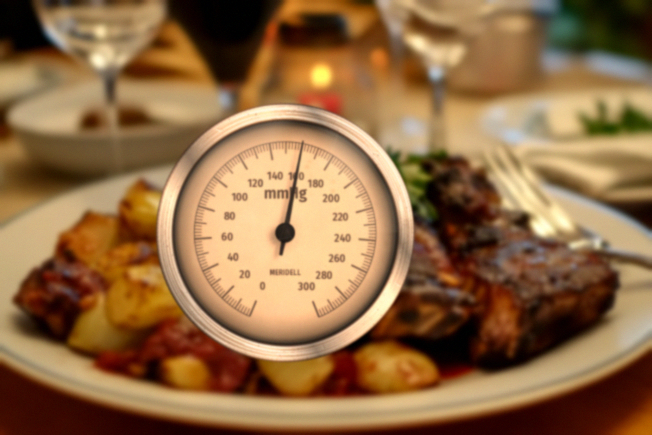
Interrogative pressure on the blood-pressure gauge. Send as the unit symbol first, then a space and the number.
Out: mmHg 160
